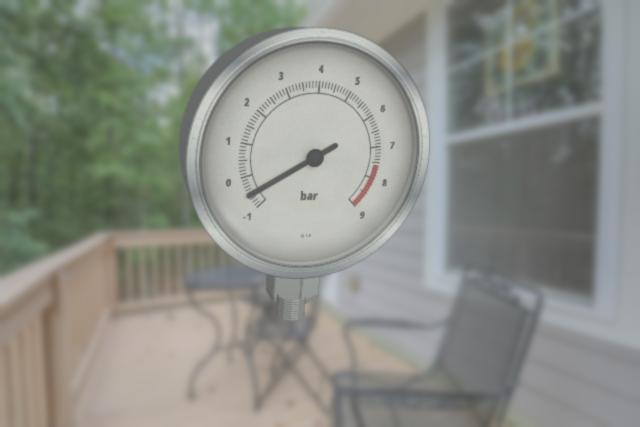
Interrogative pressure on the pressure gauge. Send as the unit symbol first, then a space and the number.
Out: bar -0.5
